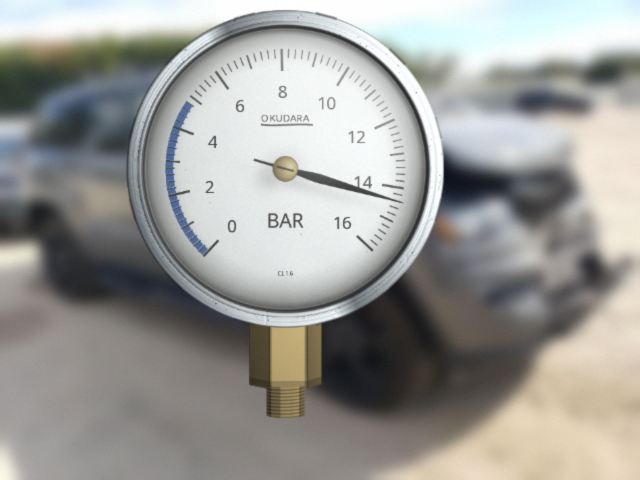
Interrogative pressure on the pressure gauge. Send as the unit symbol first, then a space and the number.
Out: bar 14.4
